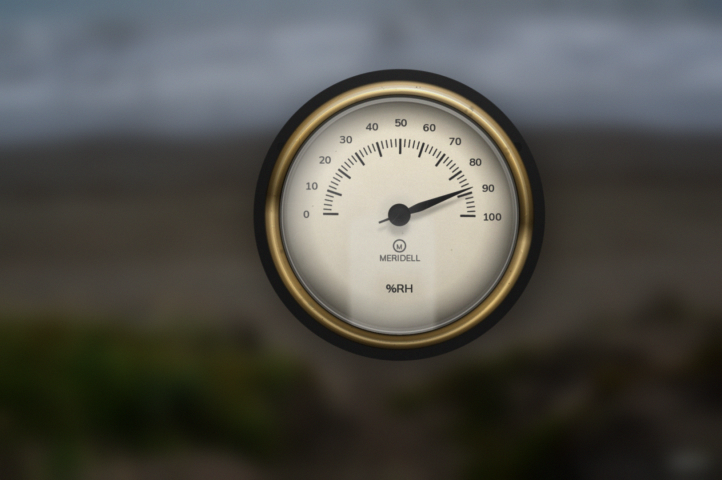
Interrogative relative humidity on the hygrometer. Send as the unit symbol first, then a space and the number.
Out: % 88
